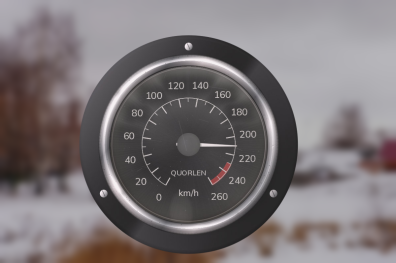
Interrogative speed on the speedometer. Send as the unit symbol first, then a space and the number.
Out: km/h 210
